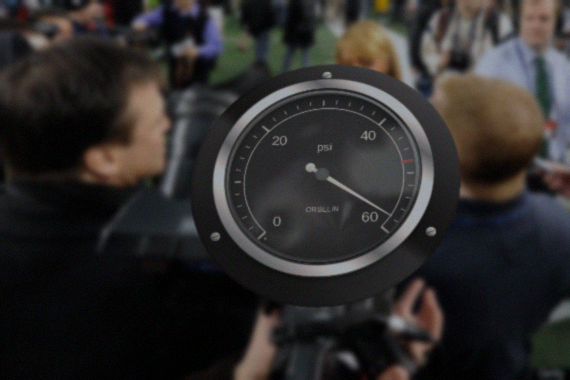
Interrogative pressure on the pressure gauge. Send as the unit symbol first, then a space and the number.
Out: psi 58
